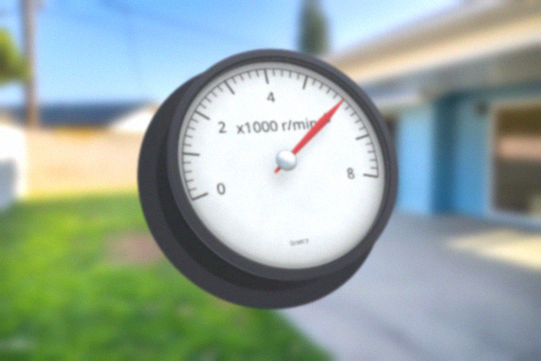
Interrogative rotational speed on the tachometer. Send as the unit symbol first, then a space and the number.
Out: rpm 6000
